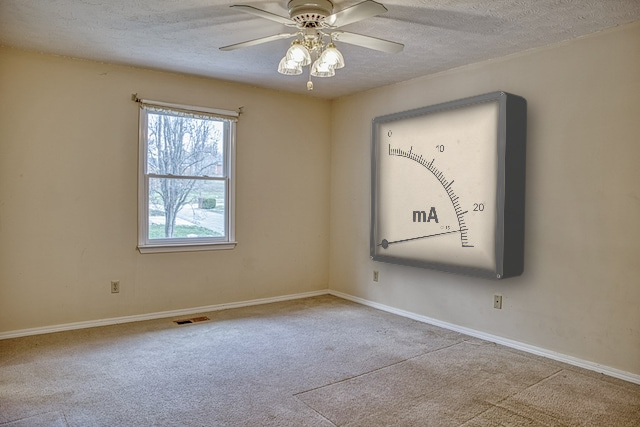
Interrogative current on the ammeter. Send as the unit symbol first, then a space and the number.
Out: mA 22.5
